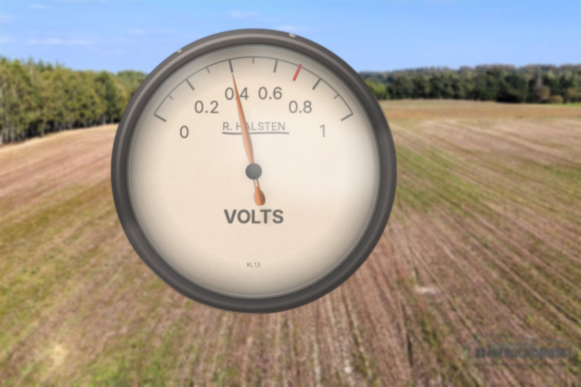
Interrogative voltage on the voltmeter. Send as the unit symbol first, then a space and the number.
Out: V 0.4
